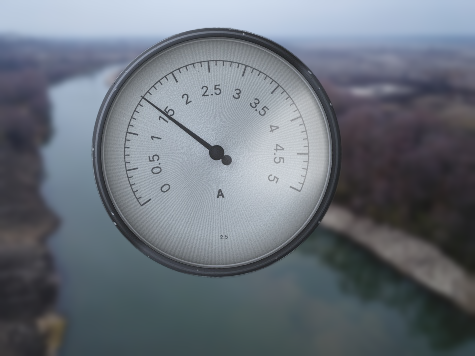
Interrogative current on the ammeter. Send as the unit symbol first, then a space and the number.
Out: A 1.5
